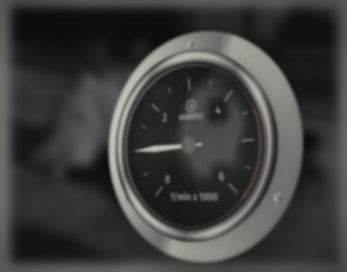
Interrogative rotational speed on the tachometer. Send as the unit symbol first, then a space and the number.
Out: rpm 1000
